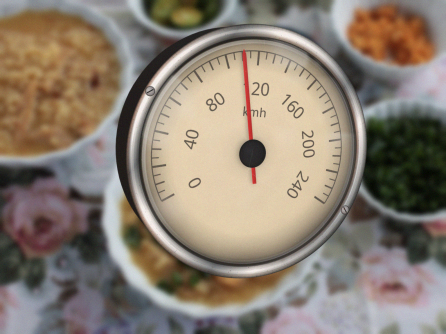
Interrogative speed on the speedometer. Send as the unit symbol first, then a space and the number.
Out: km/h 110
